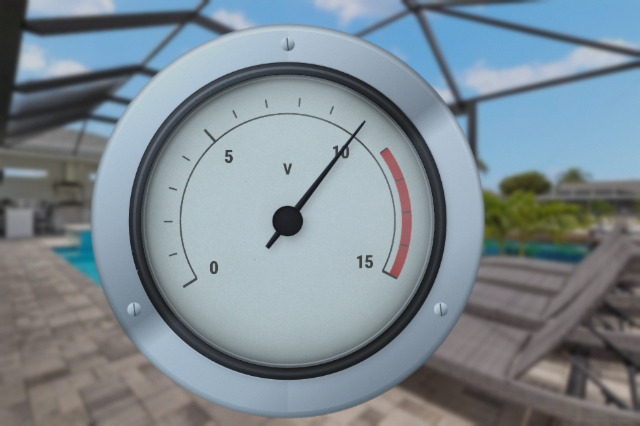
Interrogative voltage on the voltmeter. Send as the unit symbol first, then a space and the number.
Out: V 10
